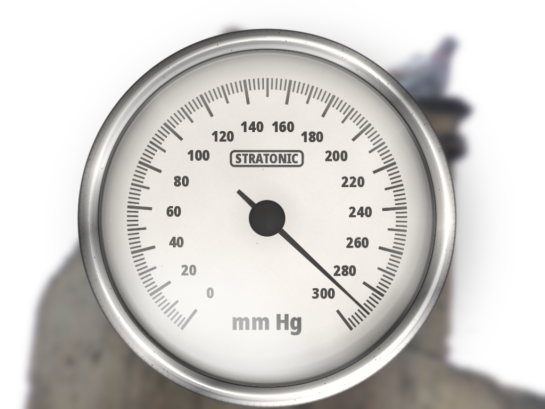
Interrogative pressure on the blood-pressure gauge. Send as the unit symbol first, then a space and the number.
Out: mmHg 290
